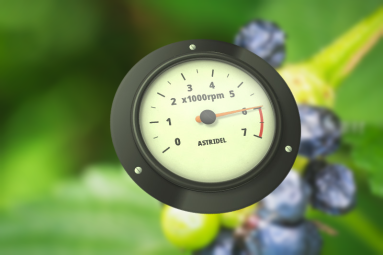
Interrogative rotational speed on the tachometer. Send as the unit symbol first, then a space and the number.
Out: rpm 6000
